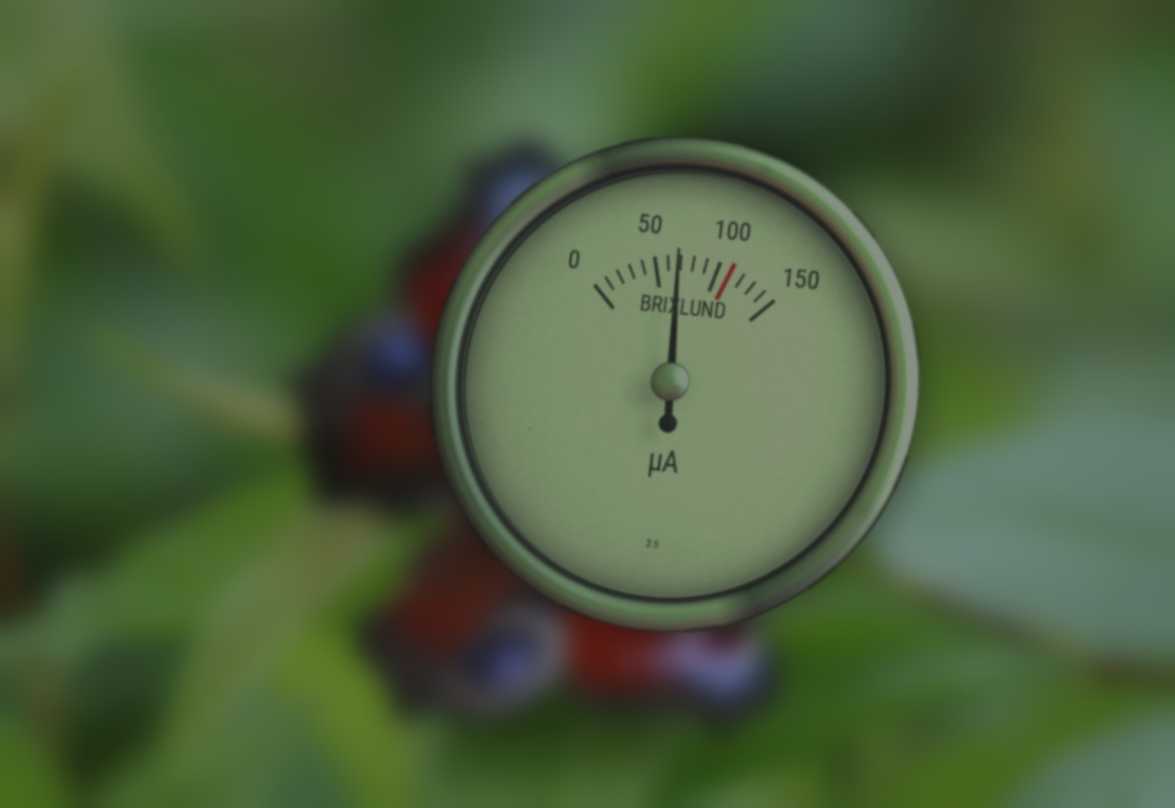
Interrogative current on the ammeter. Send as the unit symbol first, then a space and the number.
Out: µA 70
